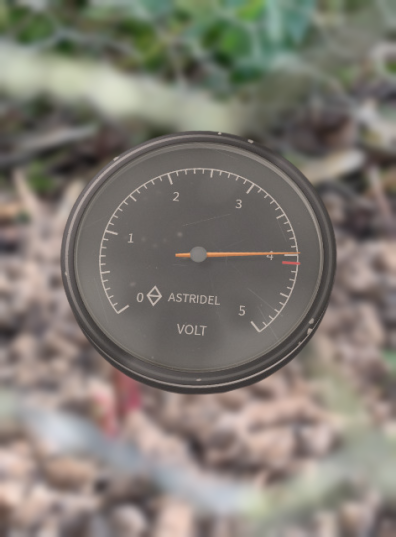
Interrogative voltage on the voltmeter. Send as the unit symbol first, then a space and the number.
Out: V 4
